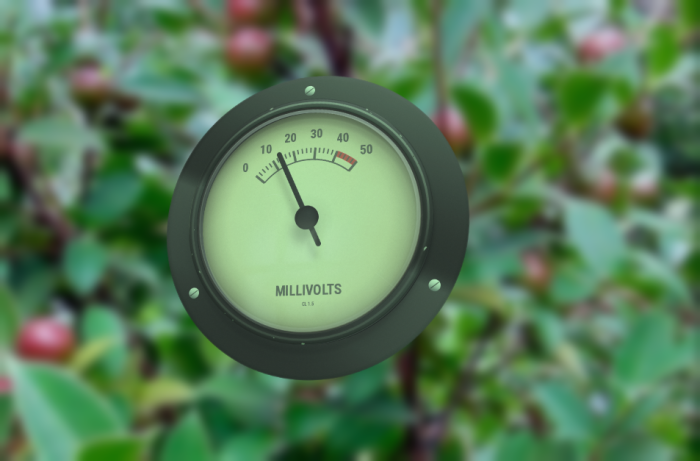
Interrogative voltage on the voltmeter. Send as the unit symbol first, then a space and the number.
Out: mV 14
